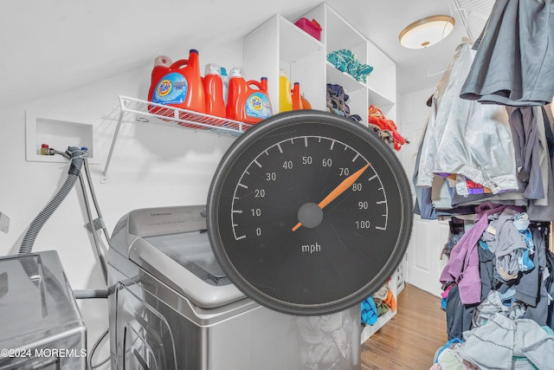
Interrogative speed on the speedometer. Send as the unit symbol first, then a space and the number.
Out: mph 75
